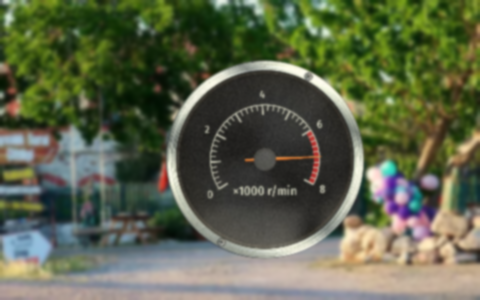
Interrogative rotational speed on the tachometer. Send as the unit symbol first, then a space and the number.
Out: rpm 7000
